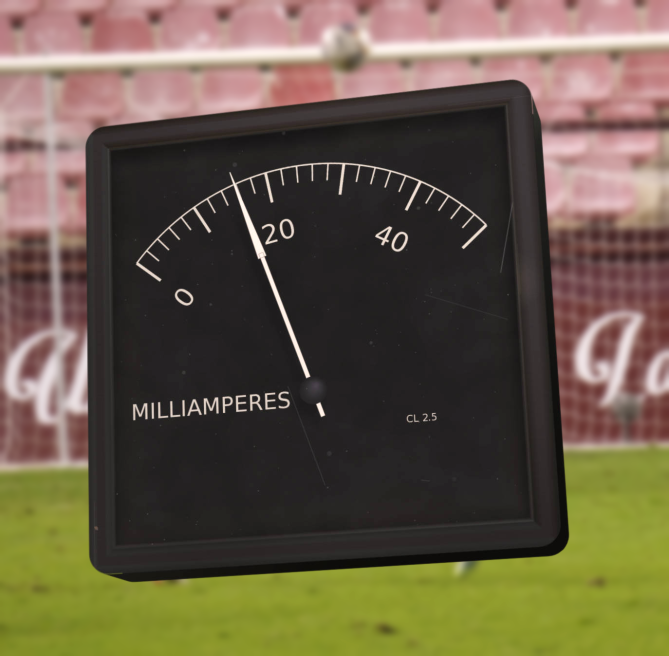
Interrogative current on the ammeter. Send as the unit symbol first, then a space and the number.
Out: mA 16
